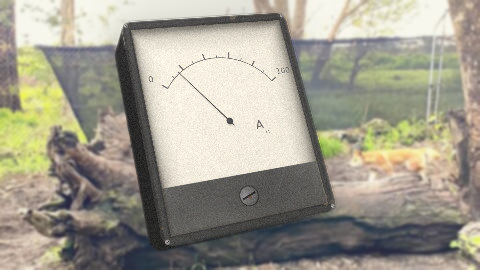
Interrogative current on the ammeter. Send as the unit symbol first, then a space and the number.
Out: A 15
